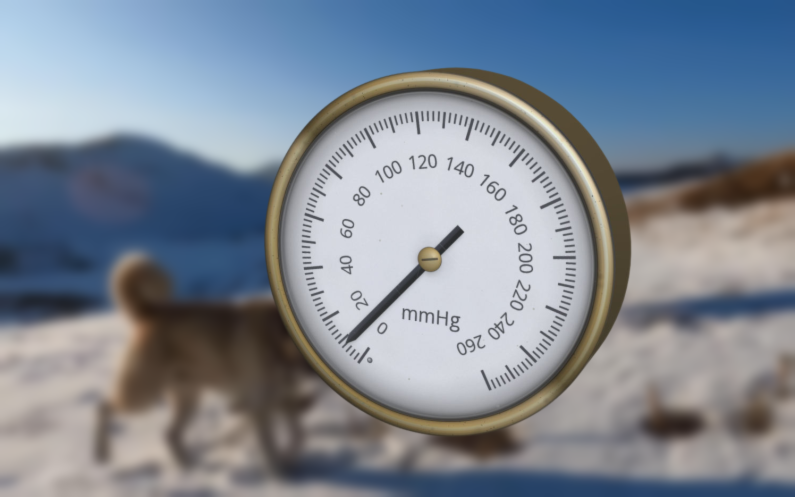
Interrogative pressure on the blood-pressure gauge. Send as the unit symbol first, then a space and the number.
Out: mmHg 8
